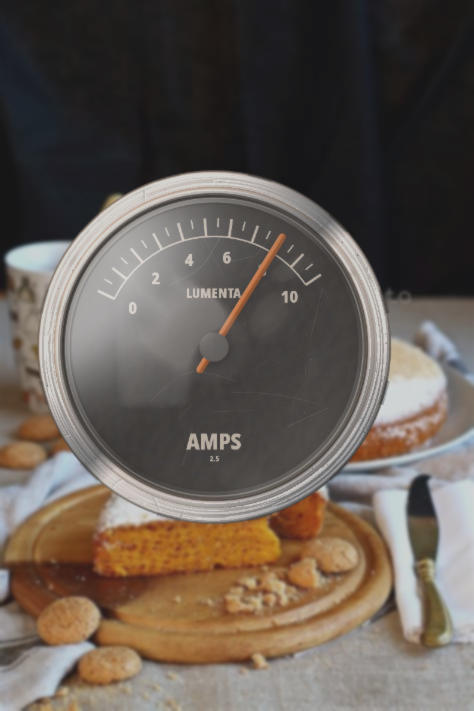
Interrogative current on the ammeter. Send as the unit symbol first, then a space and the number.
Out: A 8
